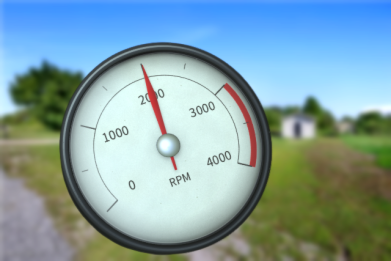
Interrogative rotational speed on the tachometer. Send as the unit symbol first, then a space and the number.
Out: rpm 2000
